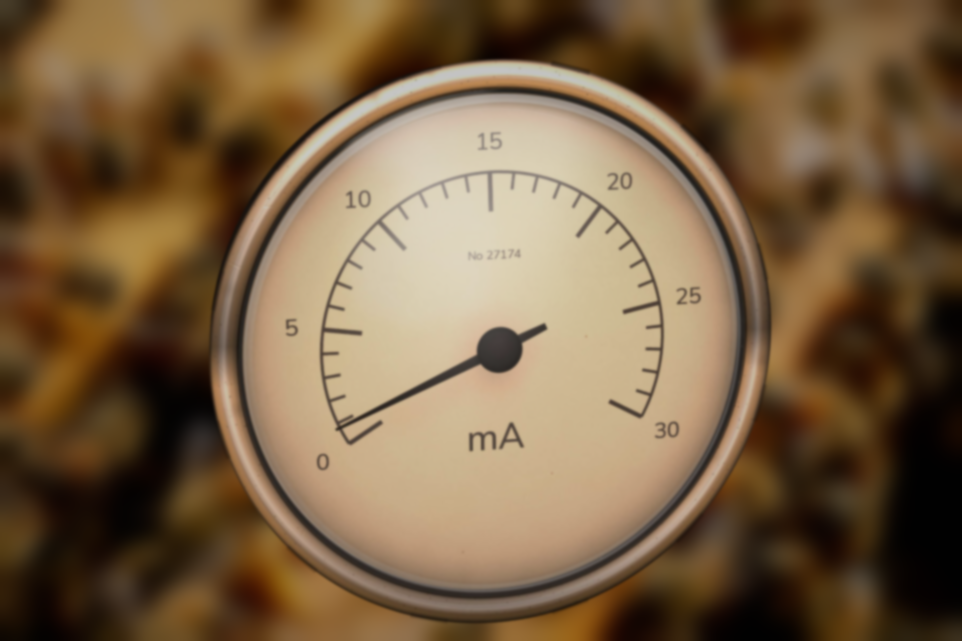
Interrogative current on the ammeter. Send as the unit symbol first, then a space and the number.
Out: mA 1
